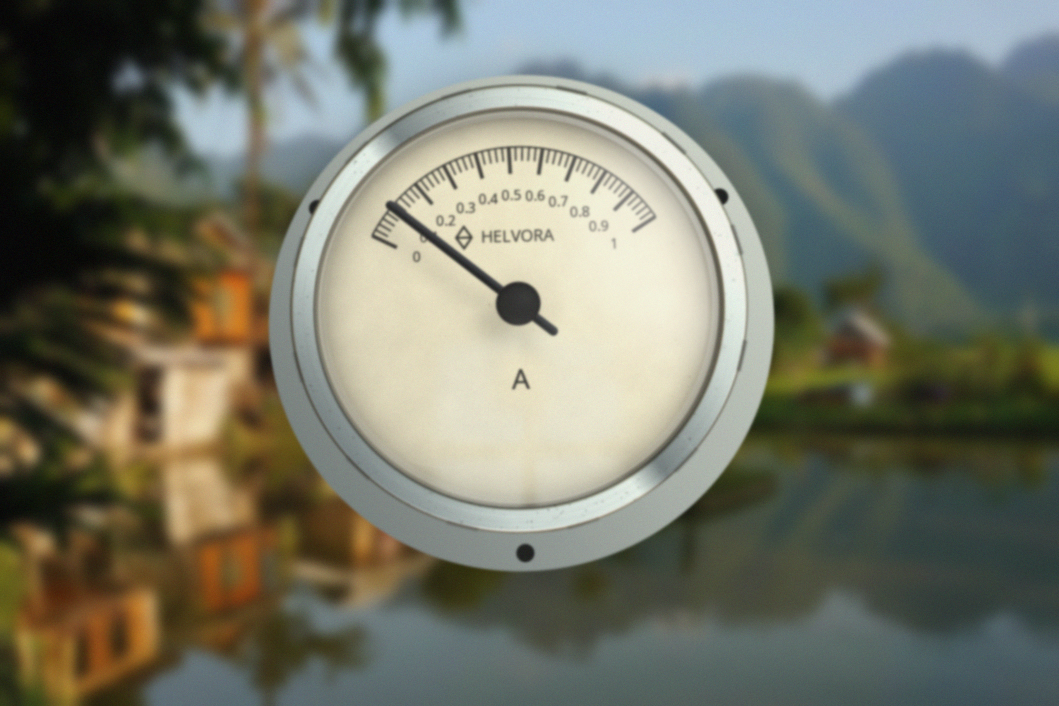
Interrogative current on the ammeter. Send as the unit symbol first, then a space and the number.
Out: A 0.1
